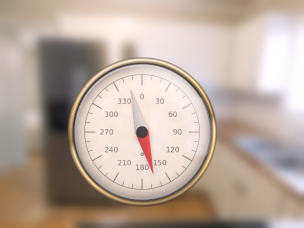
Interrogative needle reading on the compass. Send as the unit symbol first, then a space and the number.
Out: ° 165
